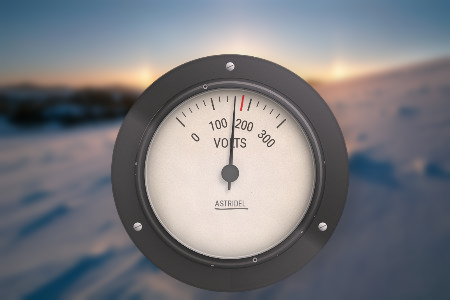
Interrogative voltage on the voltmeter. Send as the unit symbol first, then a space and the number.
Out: V 160
